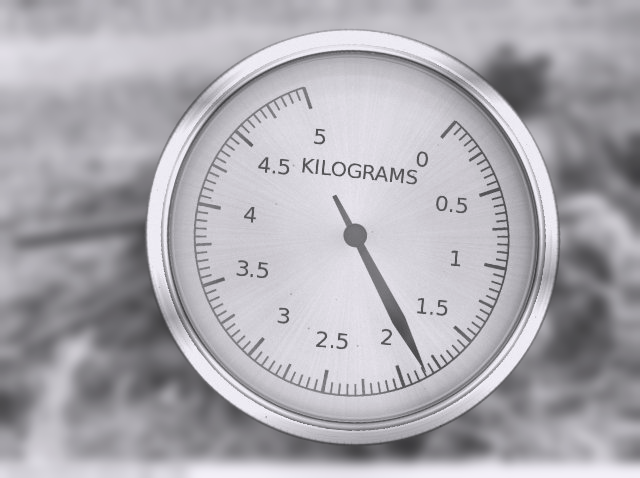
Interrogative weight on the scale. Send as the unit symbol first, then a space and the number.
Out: kg 1.85
